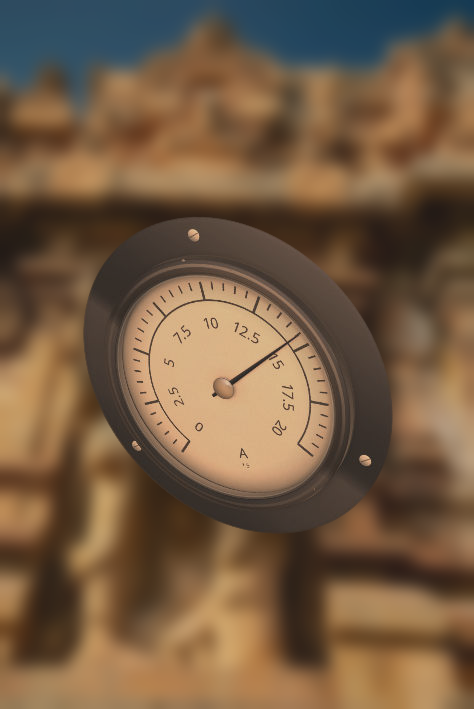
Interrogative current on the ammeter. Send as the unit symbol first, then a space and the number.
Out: A 14.5
